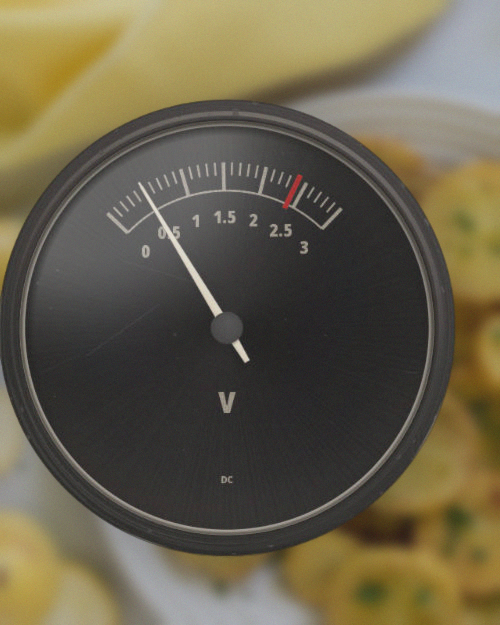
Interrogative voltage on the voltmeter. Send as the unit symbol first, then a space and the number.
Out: V 0.5
